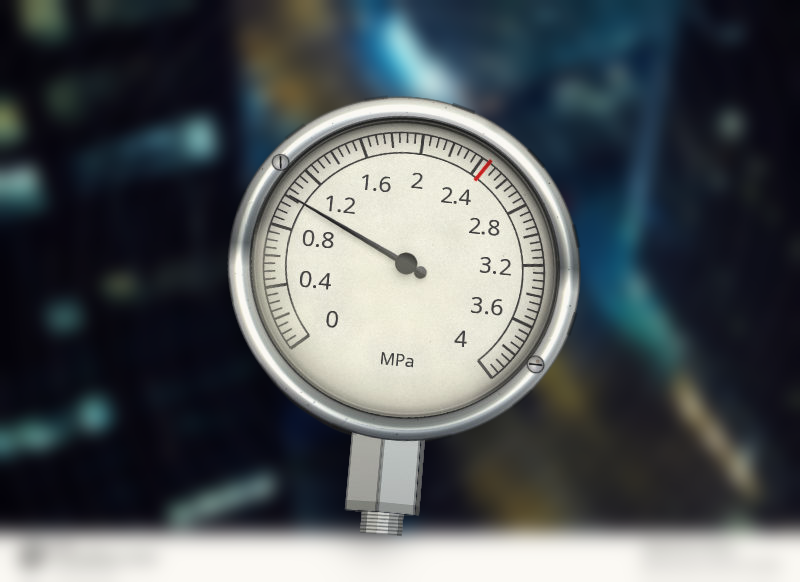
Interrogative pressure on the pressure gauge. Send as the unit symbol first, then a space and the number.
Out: MPa 1
